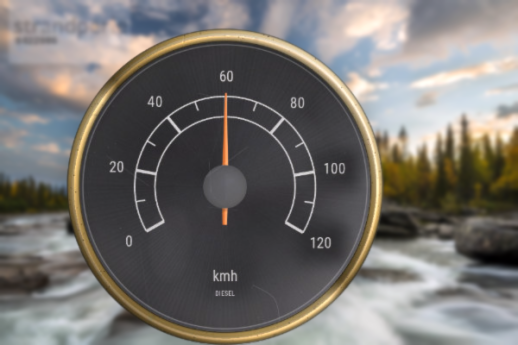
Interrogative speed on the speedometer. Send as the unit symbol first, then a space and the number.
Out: km/h 60
